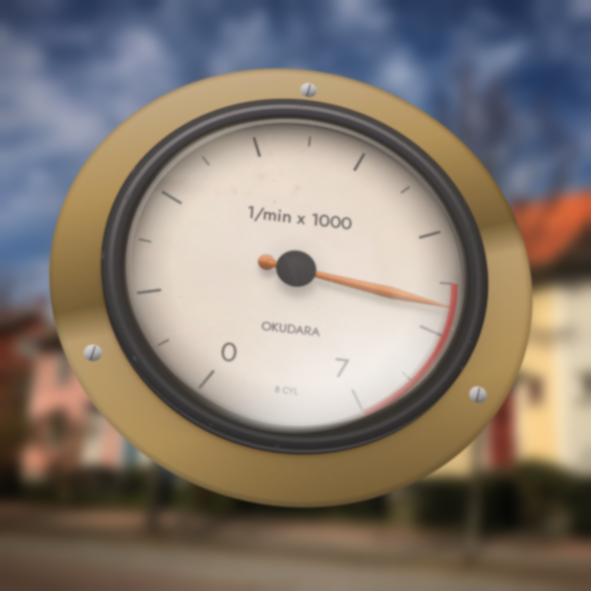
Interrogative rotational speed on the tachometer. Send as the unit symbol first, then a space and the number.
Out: rpm 5750
